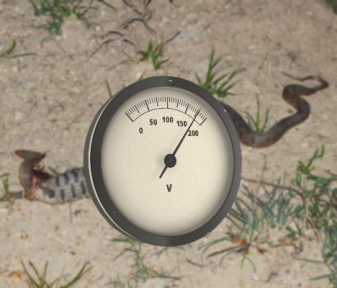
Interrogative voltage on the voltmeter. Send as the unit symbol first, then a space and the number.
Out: V 175
